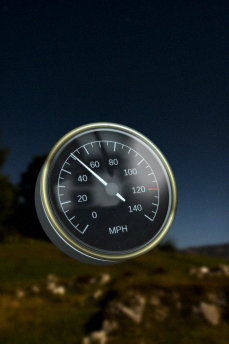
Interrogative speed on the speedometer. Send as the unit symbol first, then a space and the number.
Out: mph 50
